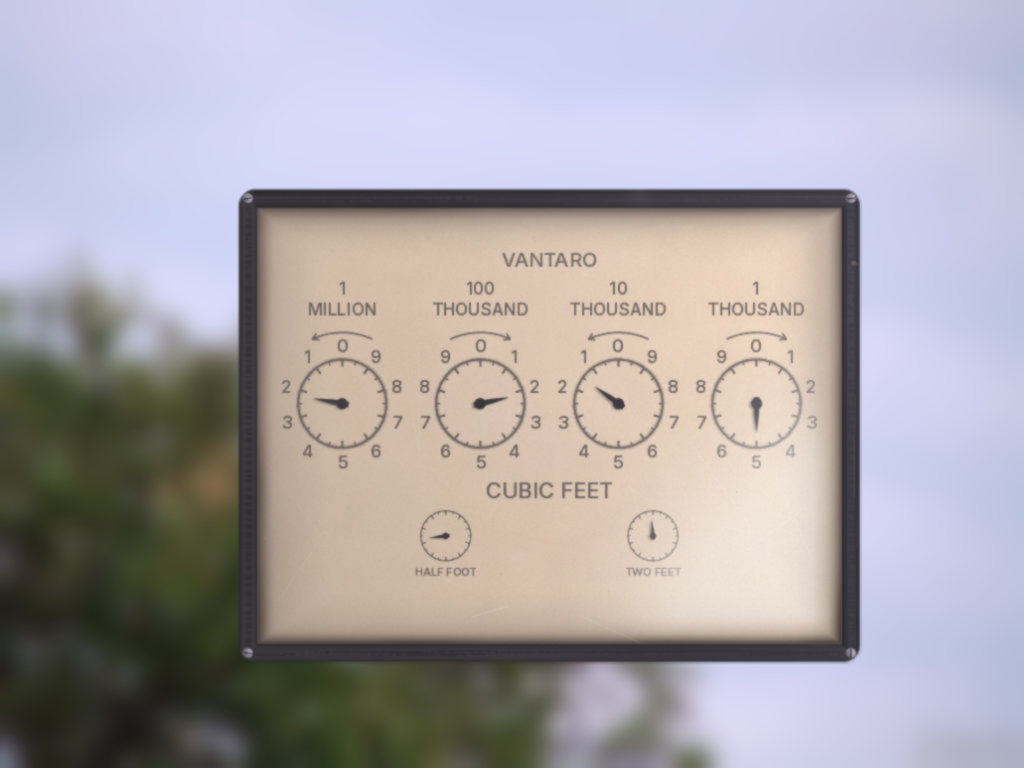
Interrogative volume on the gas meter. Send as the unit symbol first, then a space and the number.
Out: ft³ 221500
